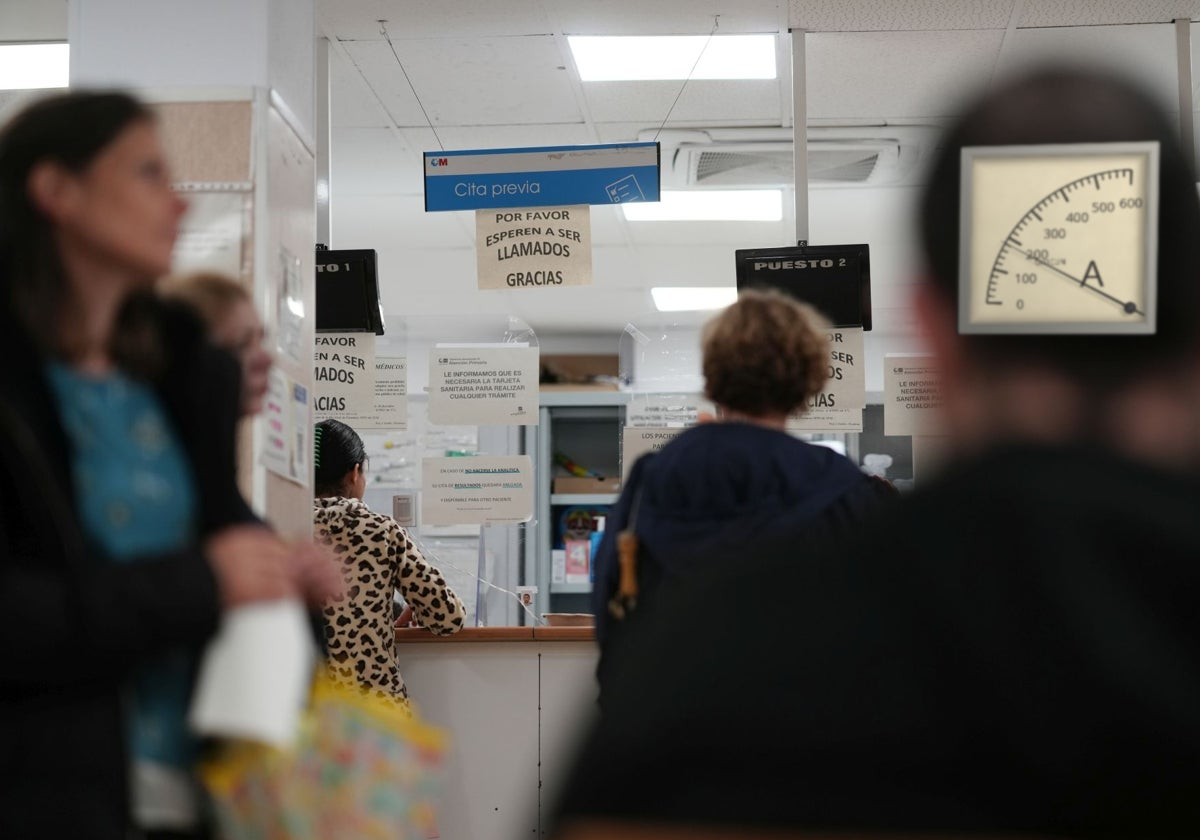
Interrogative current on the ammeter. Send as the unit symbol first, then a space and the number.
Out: A 180
